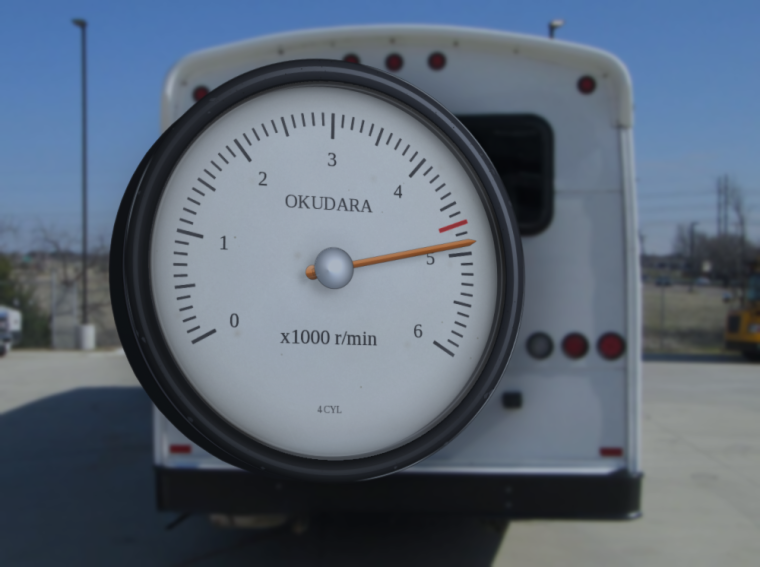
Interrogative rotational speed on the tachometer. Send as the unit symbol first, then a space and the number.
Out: rpm 4900
